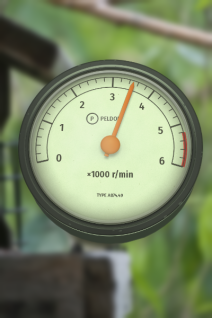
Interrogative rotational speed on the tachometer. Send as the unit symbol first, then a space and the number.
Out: rpm 3500
